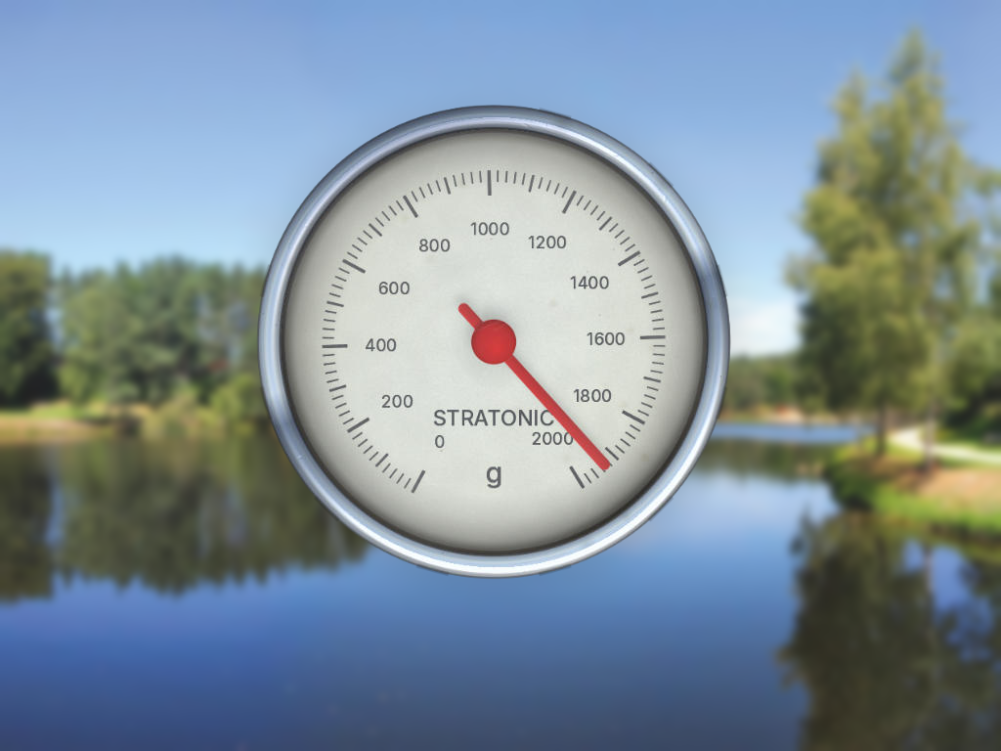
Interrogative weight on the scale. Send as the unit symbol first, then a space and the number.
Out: g 1930
